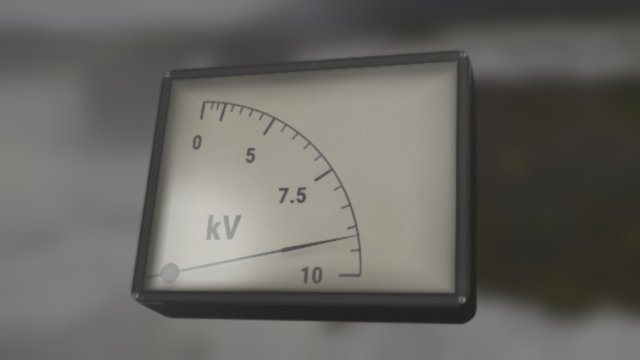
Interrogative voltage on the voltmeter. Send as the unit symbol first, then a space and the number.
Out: kV 9.25
